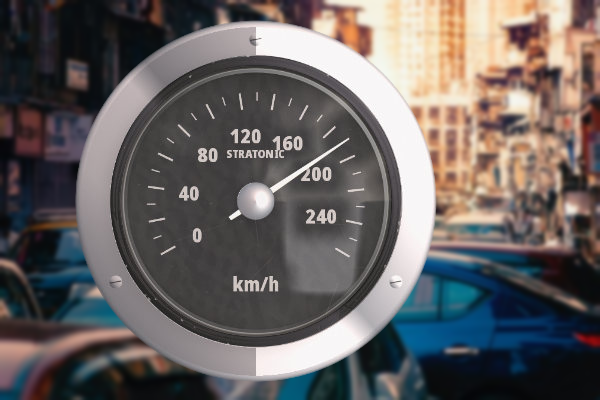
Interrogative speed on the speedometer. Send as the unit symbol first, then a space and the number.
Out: km/h 190
